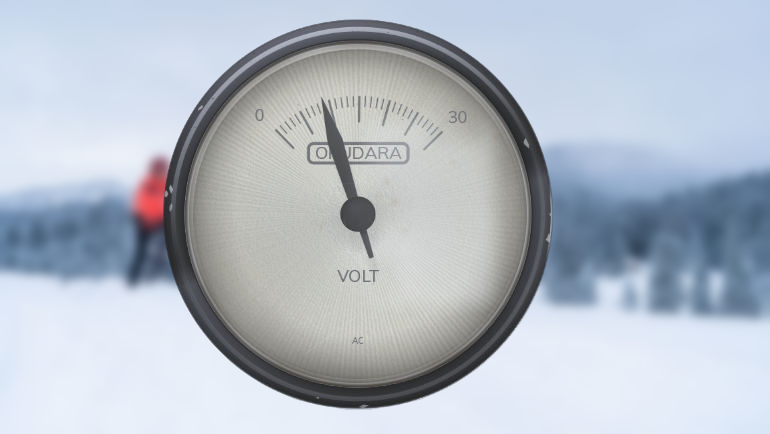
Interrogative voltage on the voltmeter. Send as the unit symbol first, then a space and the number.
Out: V 9
